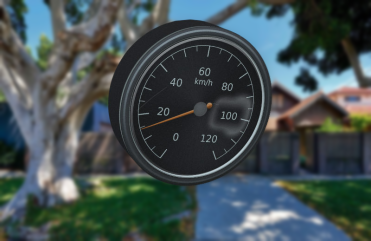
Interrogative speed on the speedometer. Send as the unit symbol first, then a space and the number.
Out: km/h 15
